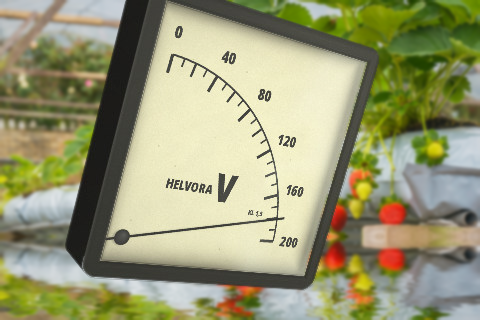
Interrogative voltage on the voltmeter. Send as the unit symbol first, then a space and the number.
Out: V 180
